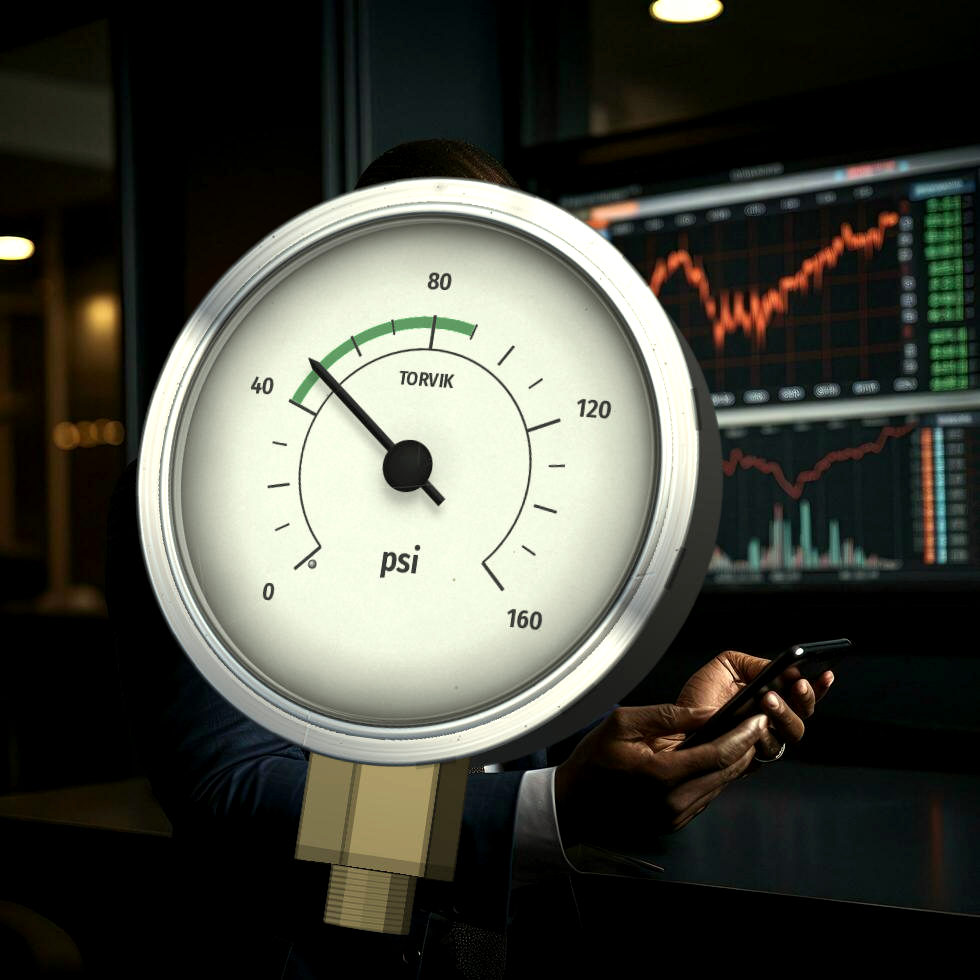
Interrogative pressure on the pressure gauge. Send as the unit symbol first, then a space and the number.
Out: psi 50
